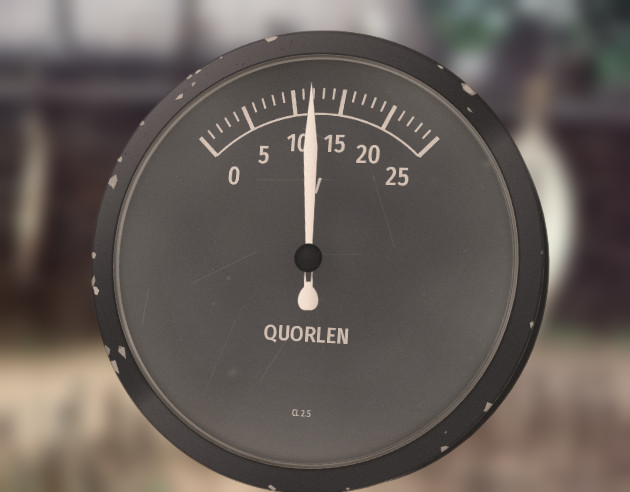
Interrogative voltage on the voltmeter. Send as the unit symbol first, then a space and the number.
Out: V 12
